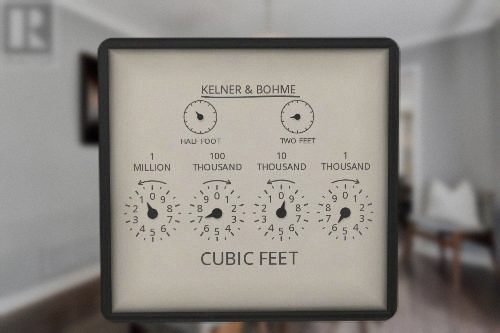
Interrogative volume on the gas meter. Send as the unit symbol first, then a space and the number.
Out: ft³ 69600
